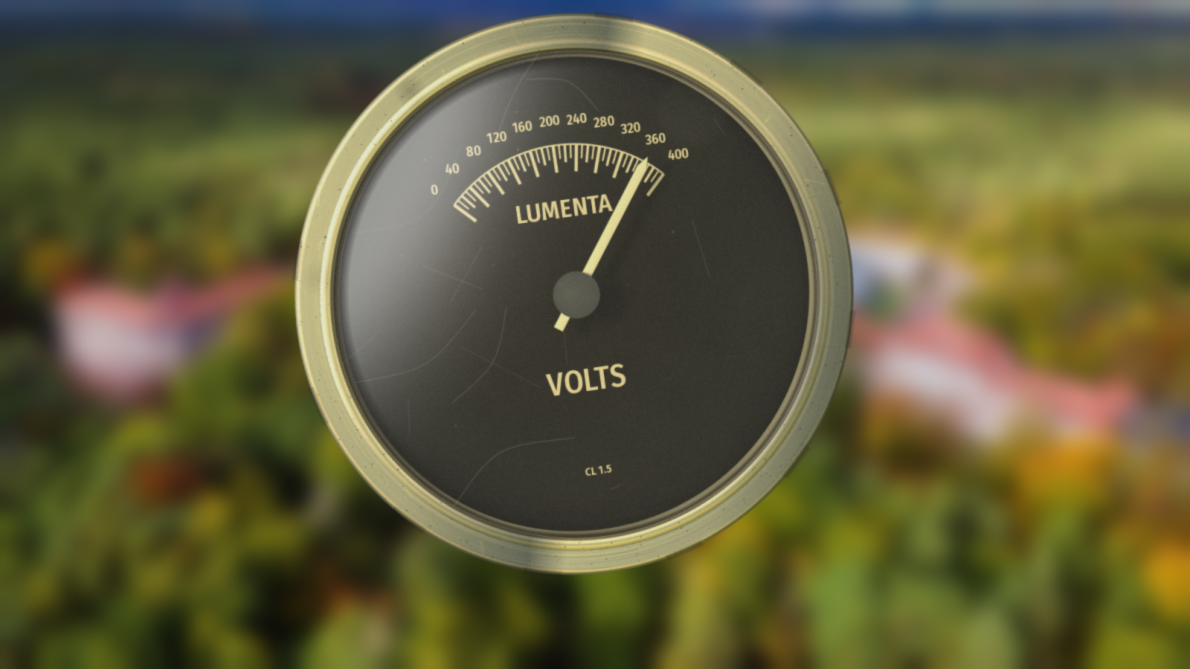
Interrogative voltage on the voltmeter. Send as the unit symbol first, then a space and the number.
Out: V 360
